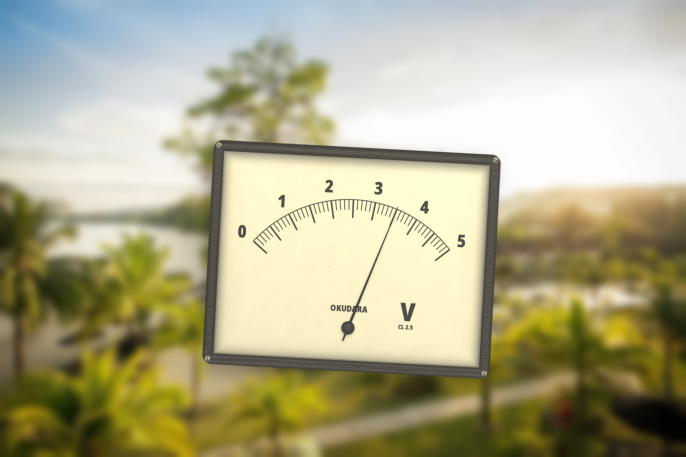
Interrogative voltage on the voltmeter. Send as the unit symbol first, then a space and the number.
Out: V 3.5
